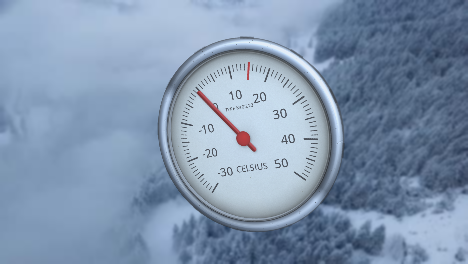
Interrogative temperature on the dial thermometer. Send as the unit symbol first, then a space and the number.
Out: °C 0
